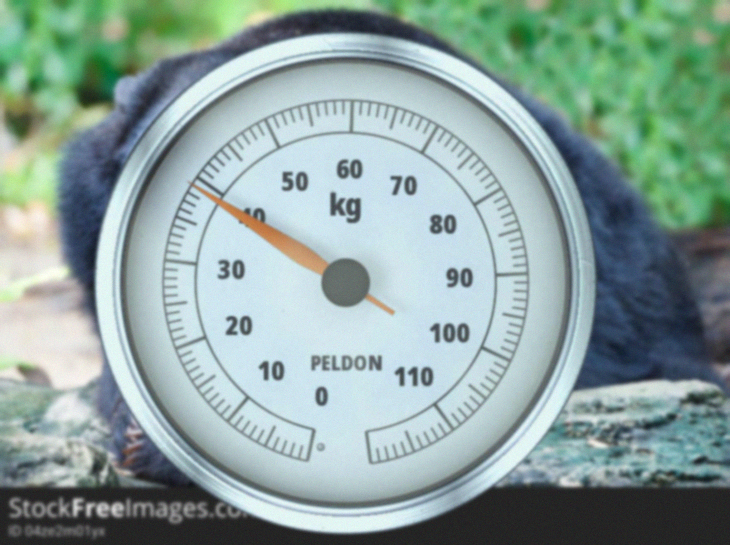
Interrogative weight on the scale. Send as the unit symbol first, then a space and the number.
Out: kg 39
